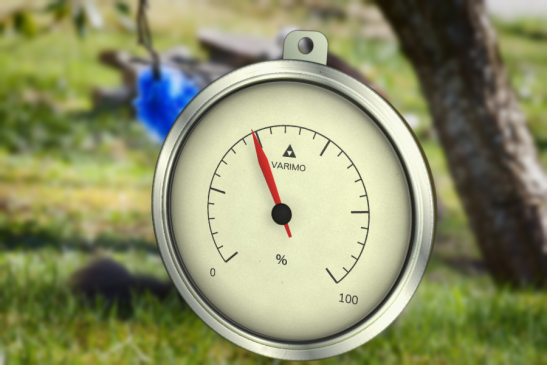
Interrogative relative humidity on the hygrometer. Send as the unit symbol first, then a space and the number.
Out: % 40
